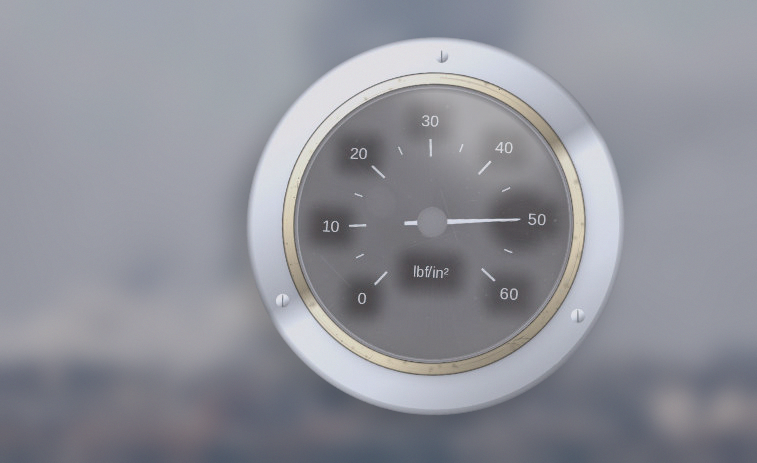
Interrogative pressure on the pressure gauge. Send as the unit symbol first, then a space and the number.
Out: psi 50
